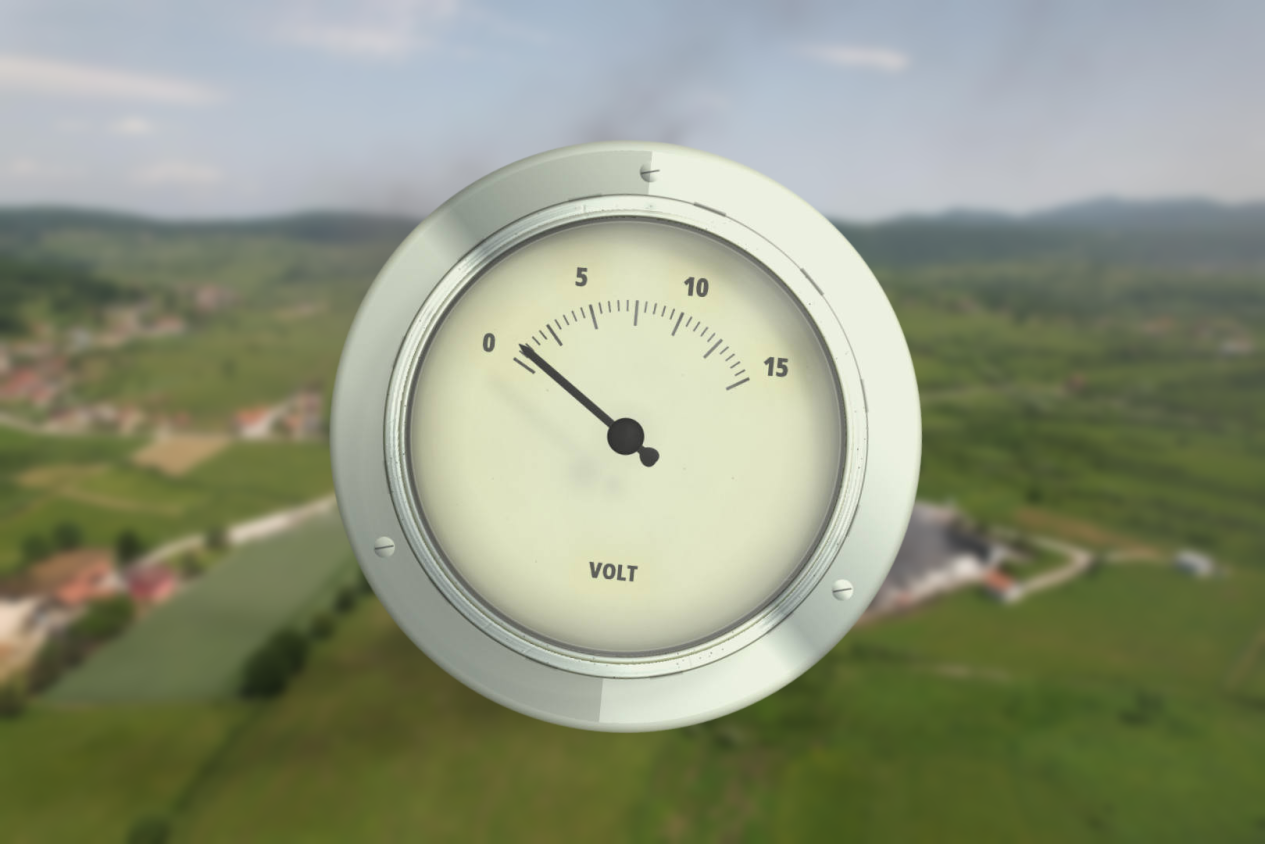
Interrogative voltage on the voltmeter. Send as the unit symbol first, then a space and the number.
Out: V 0.75
